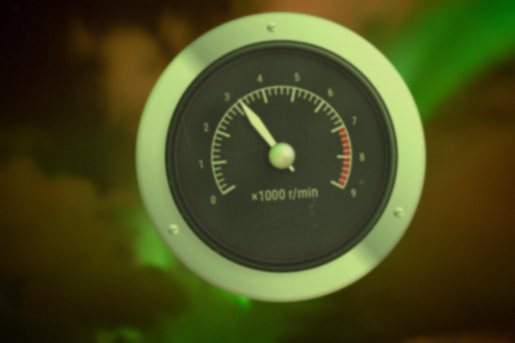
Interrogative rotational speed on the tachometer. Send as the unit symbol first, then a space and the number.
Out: rpm 3200
